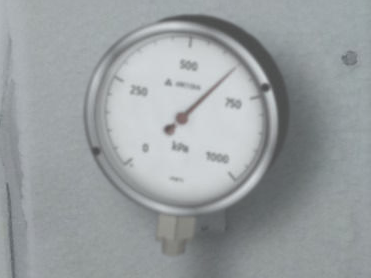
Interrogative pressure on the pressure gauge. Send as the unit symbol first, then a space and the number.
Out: kPa 650
